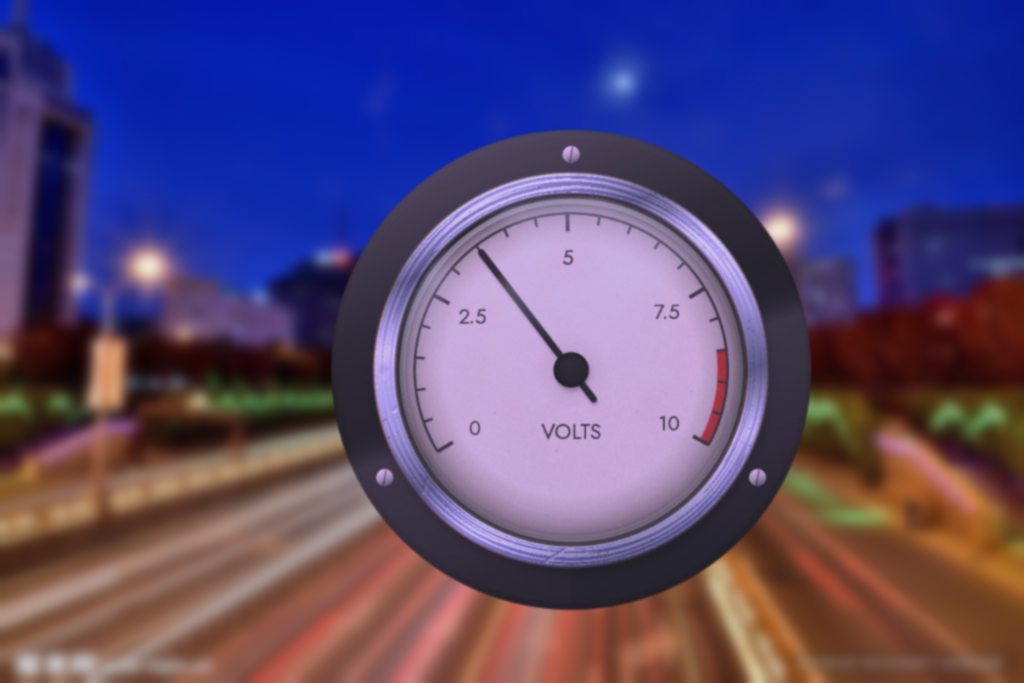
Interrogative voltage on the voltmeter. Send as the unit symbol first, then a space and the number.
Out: V 3.5
